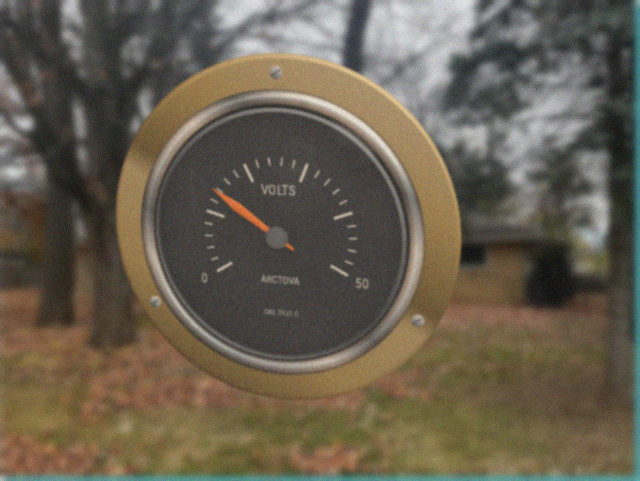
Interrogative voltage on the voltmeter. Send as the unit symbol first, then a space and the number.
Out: V 14
